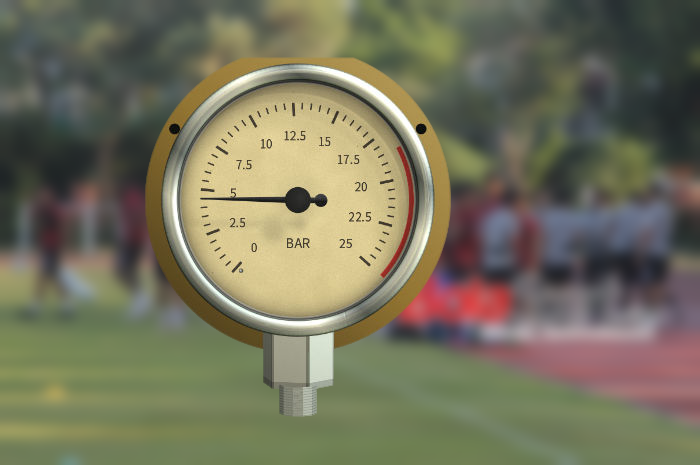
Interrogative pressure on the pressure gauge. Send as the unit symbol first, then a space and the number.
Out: bar 4.5
